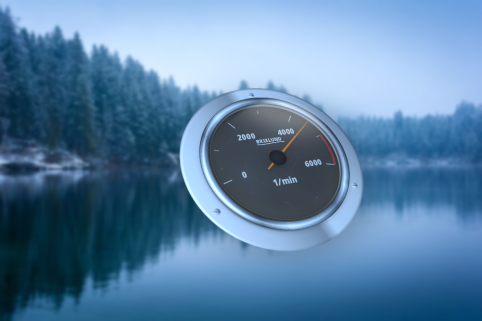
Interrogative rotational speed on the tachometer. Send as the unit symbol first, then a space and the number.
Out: rpm 4500
